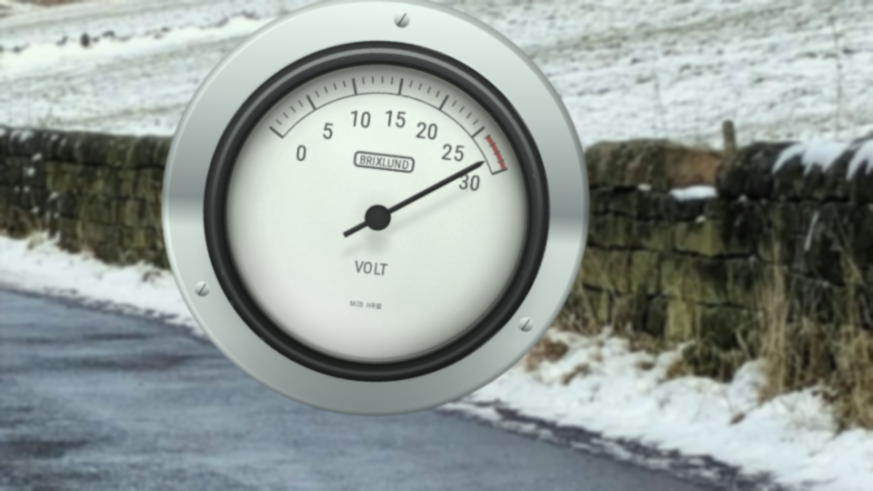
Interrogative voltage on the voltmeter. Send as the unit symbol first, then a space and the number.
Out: V 28
